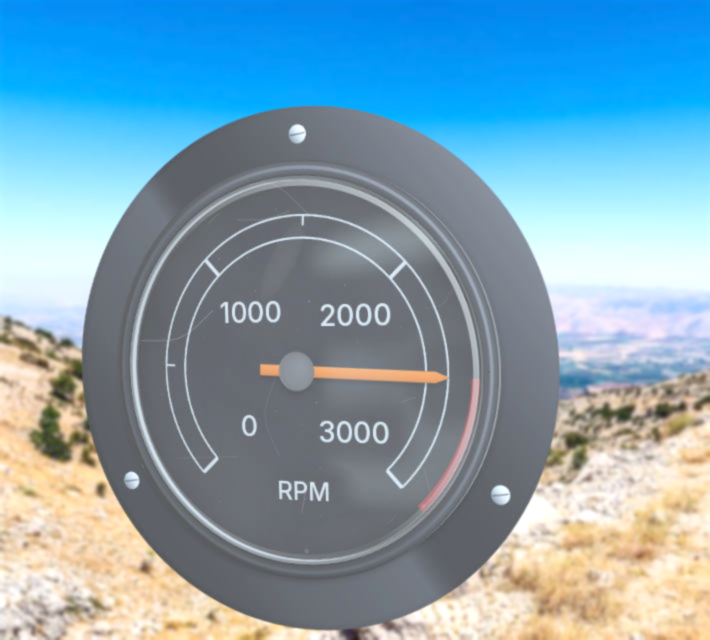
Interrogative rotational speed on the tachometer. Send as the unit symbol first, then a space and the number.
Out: rpm 2500
